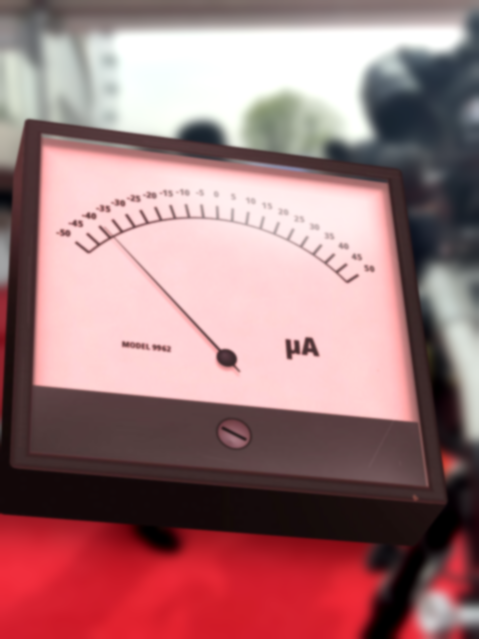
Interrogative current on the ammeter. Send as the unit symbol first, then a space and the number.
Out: µA -40
